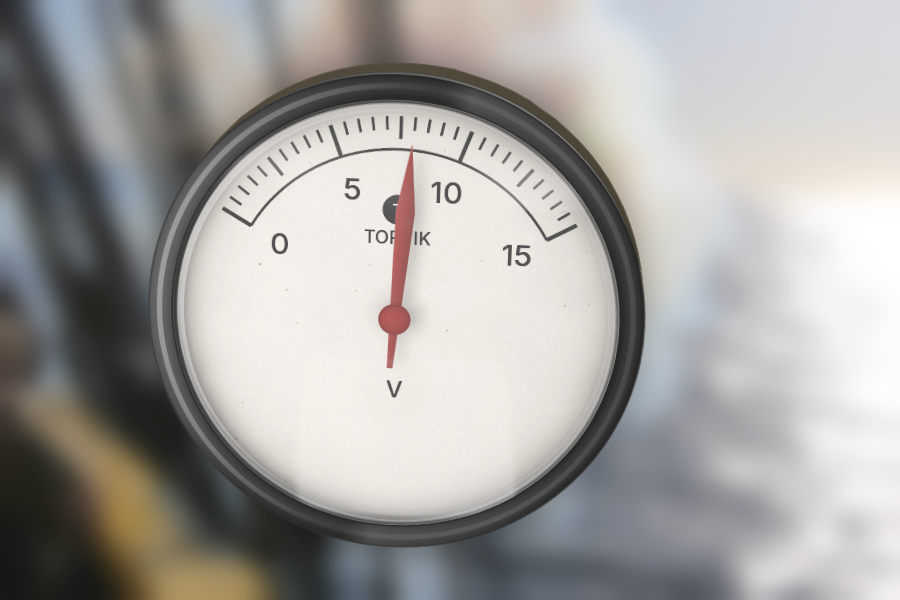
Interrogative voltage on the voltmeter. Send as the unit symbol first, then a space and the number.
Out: V 8
